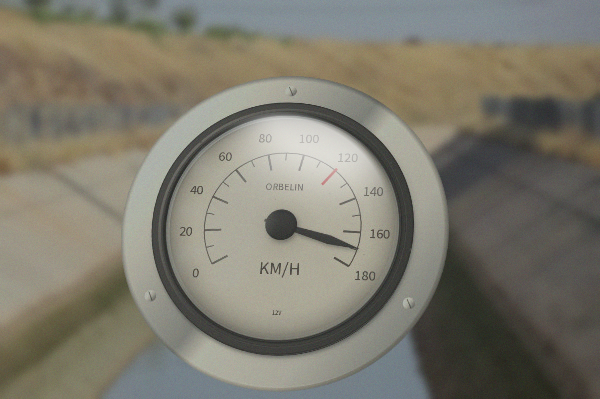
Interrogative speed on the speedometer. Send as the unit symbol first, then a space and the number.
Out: km/h 170
